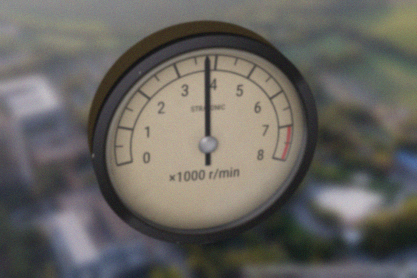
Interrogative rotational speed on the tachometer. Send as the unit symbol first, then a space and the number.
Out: rpm 3750
